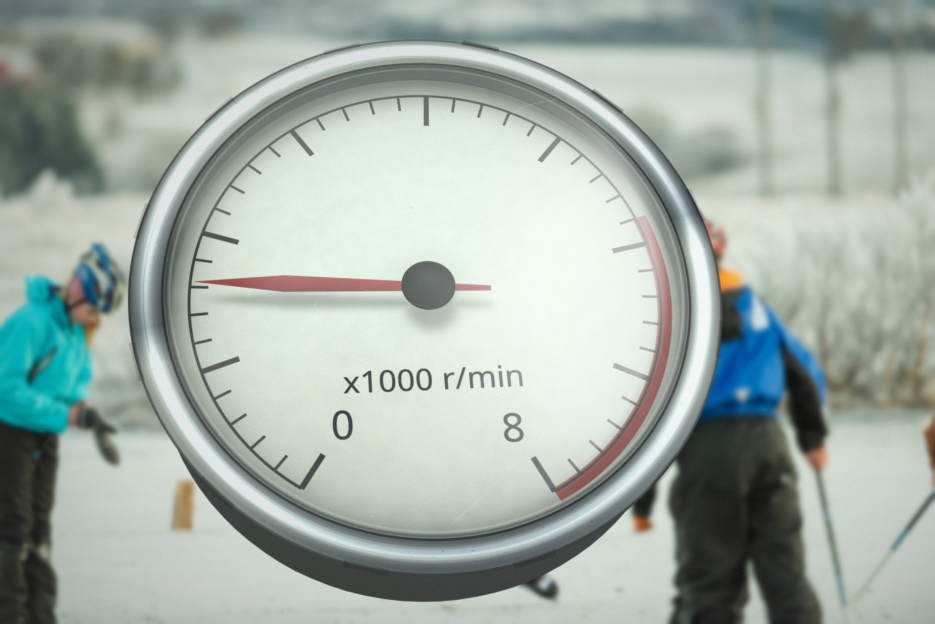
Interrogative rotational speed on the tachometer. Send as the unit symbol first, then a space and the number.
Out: rpm 1600
